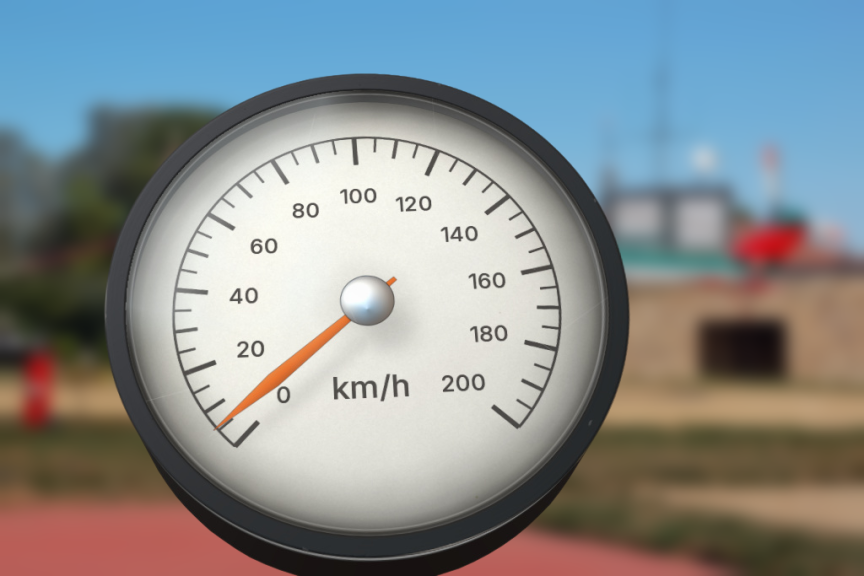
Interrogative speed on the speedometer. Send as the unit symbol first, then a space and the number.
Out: km/h 5
